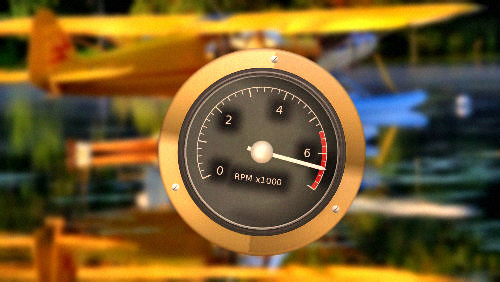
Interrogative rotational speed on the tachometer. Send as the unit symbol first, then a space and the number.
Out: rpm 6400
